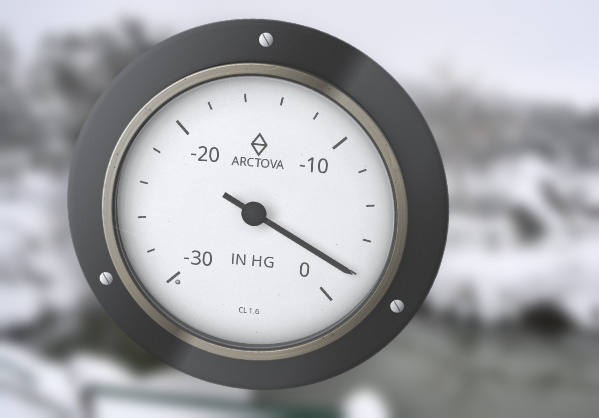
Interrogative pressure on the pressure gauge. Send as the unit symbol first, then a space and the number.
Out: inHg -2
